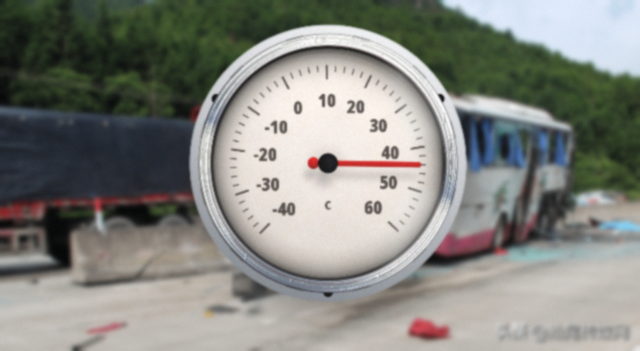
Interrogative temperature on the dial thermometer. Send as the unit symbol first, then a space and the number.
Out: °C 44
